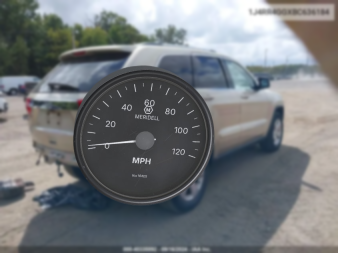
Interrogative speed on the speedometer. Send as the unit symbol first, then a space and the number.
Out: mph 2.5
